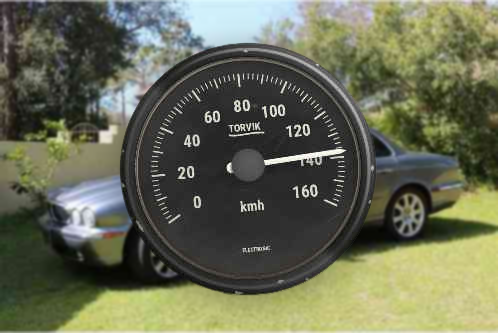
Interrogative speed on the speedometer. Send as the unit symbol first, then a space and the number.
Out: km/h 138
